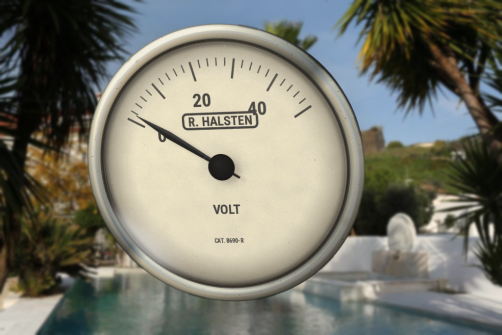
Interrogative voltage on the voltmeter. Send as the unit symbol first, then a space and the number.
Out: V 2
